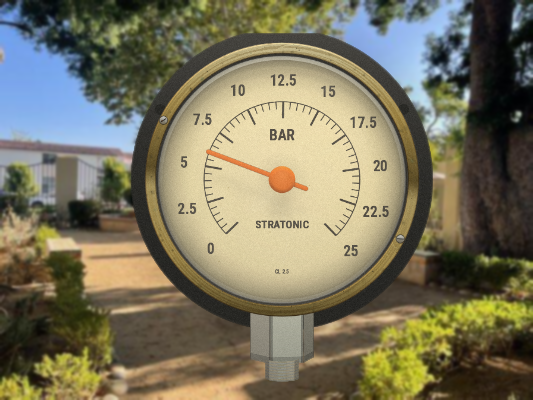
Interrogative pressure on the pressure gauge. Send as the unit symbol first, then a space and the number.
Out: bar 6
